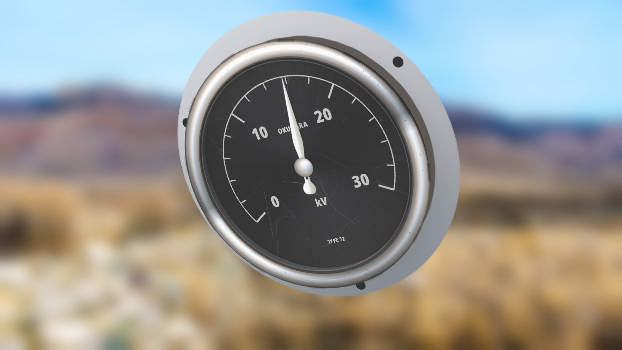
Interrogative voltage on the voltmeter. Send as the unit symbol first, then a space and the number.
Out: kV 16
